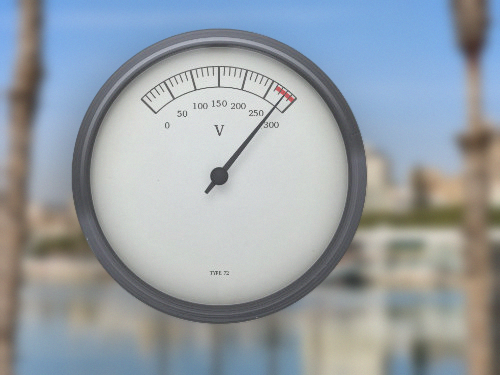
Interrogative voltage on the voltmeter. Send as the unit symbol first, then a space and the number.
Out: V 280
